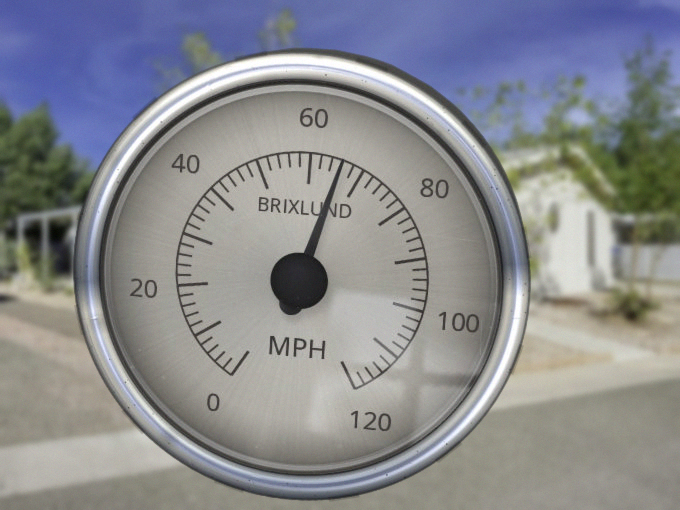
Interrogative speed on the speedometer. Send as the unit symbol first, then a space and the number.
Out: mph 66
